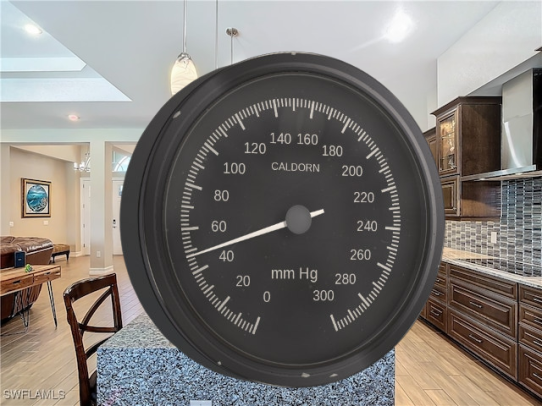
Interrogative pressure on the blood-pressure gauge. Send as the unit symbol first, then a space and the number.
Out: mmHg 48
